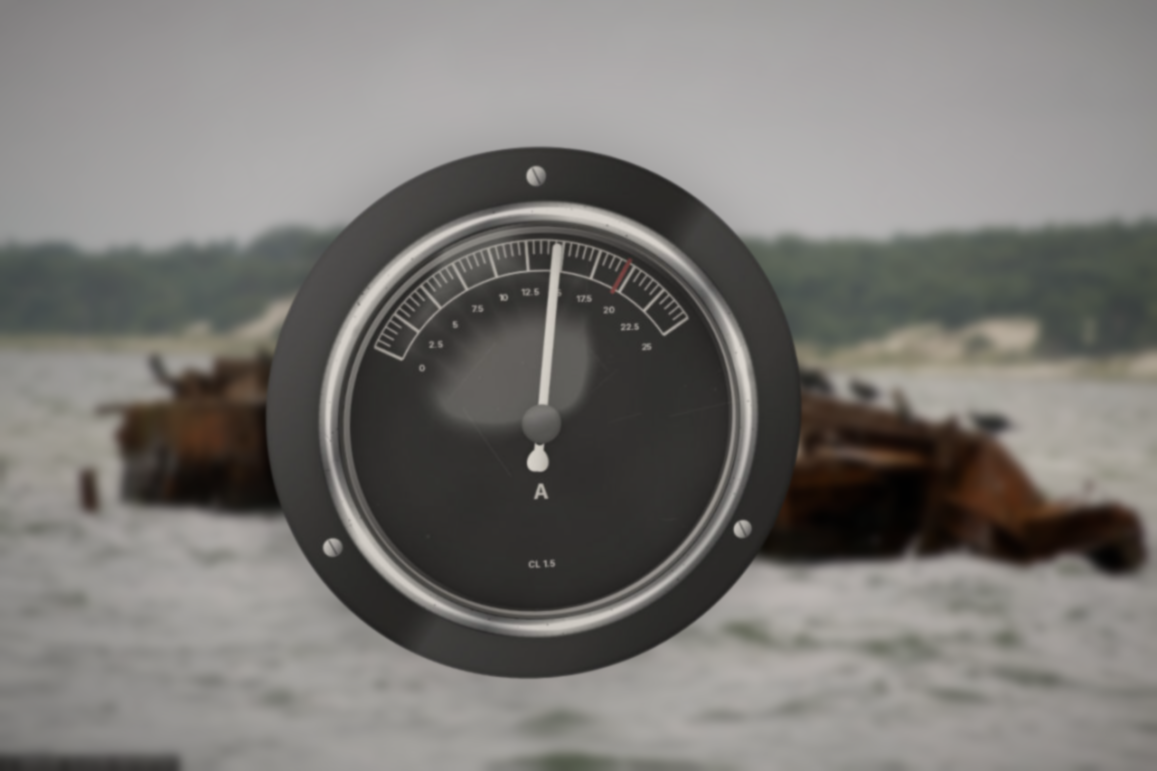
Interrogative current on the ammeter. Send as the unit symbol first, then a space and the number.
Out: A 14.5
